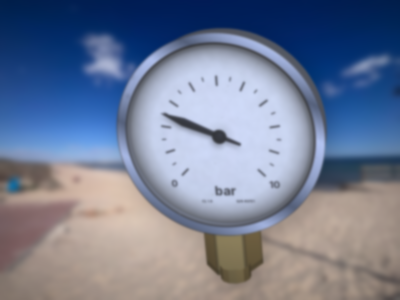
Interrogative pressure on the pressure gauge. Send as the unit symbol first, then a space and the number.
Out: bar 2.5
